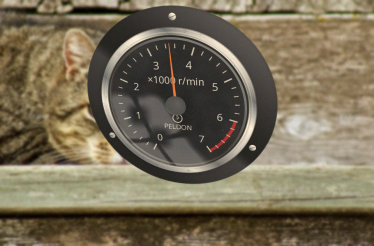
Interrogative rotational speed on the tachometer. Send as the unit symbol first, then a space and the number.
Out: rpm 3500
